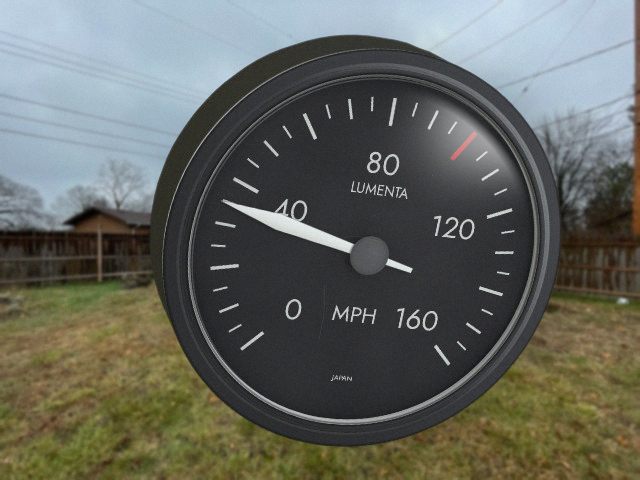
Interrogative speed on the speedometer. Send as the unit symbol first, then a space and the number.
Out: mph 35
